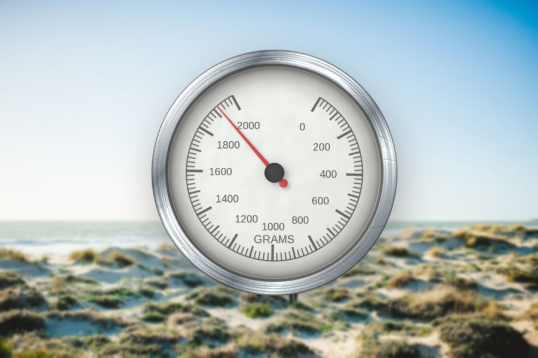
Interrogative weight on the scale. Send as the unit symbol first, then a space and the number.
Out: g 1920
